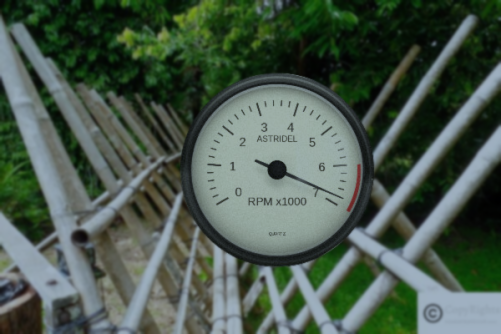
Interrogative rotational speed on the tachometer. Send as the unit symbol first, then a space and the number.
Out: rpm 6800
